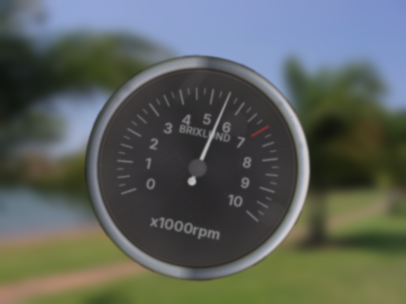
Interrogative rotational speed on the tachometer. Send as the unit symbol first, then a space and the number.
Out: rpm 5500
